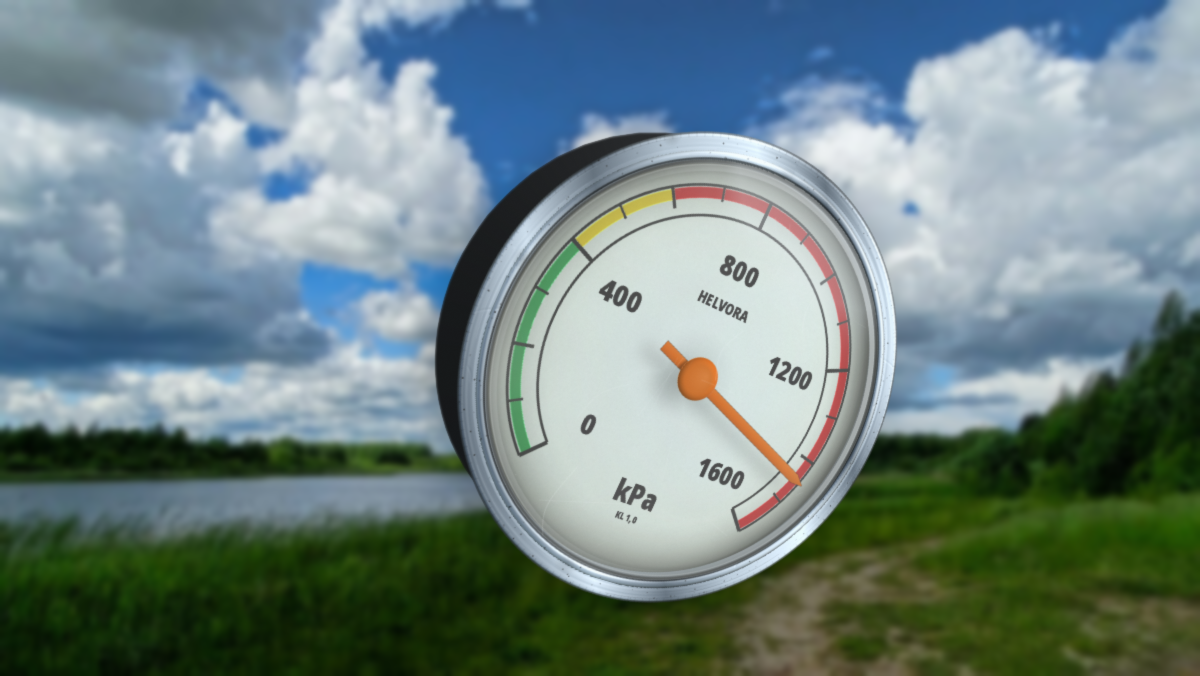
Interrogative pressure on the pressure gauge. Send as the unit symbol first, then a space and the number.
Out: kPa 1450
